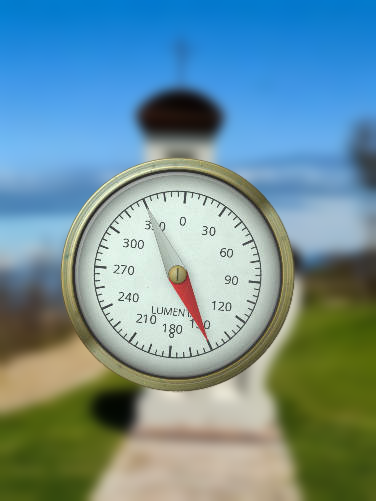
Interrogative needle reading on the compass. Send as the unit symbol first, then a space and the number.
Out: ° 150
